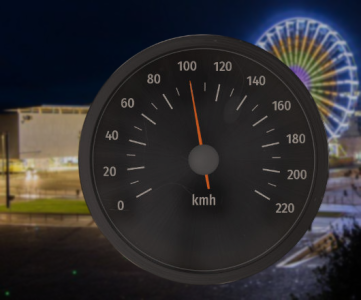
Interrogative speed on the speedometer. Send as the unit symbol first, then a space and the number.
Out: km/h 100
